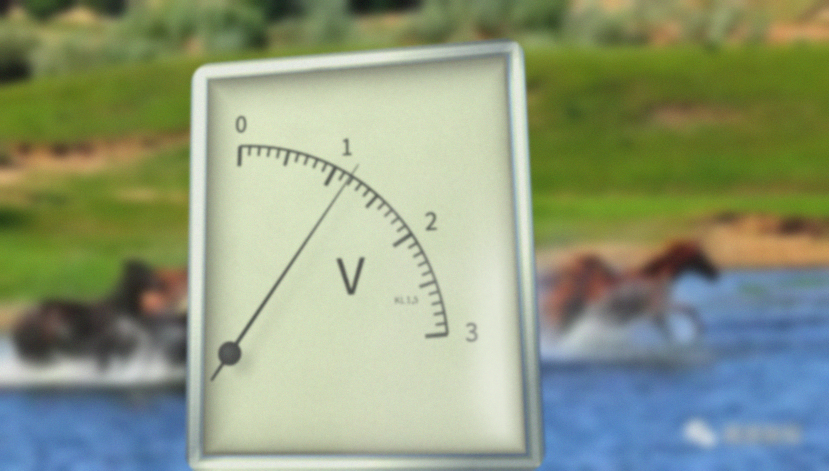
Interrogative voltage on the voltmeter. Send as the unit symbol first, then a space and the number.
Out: V 1.2
